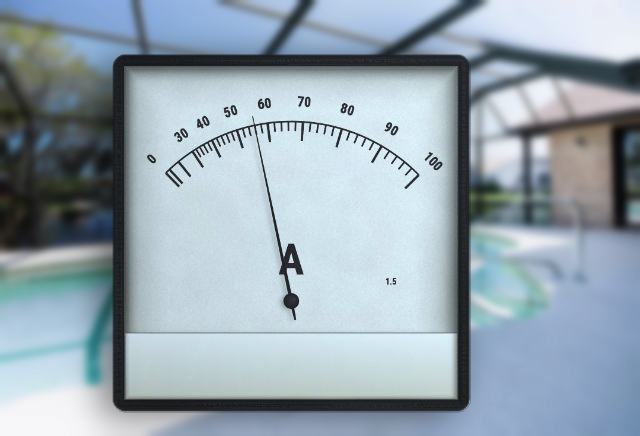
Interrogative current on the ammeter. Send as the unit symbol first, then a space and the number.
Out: A 56
